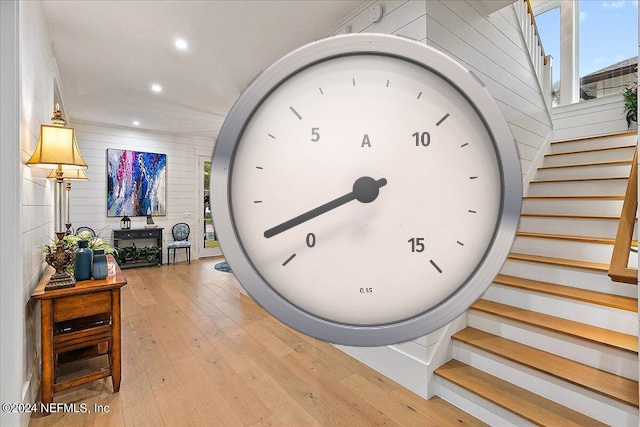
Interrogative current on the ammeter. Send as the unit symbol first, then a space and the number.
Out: A 1
